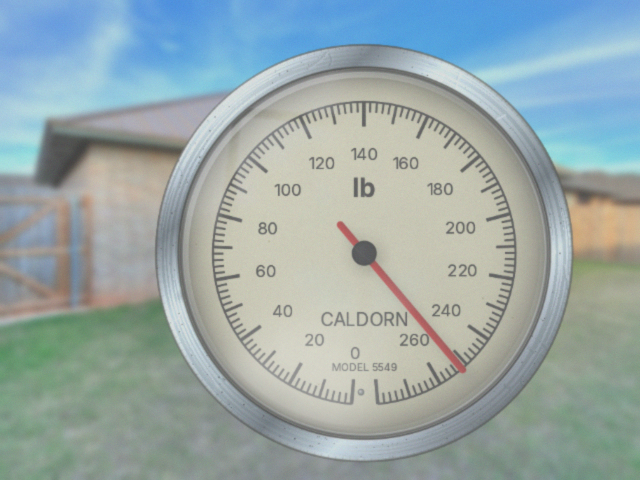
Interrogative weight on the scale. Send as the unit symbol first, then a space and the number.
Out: lb 252
